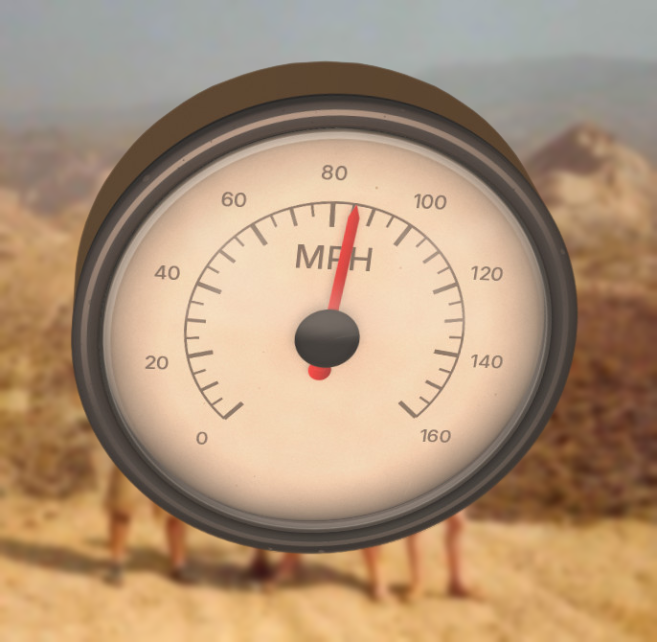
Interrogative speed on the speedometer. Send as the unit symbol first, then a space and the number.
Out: mph 85
